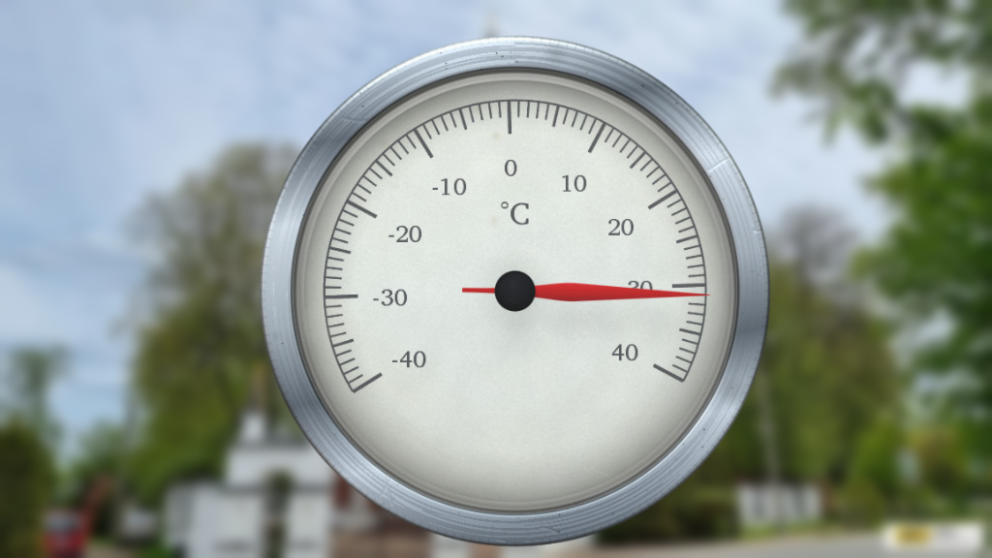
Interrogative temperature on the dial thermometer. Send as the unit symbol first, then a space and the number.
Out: °C 31
